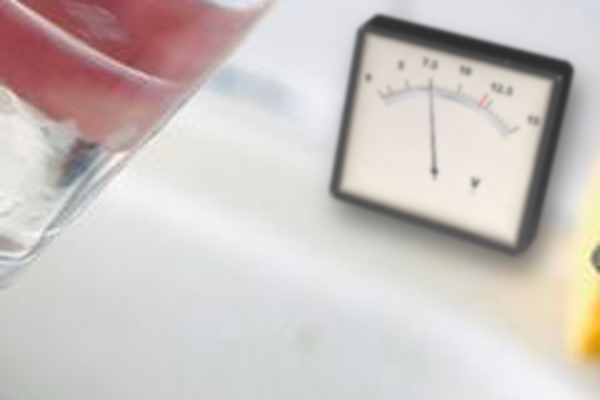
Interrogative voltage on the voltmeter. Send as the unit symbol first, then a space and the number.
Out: V 7.5
